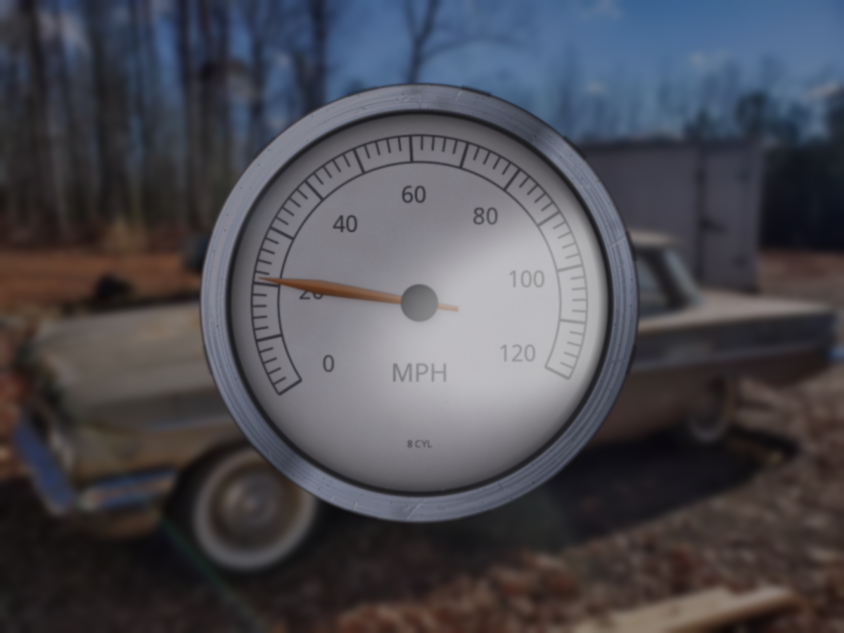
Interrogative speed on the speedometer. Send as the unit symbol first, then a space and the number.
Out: mph 21
